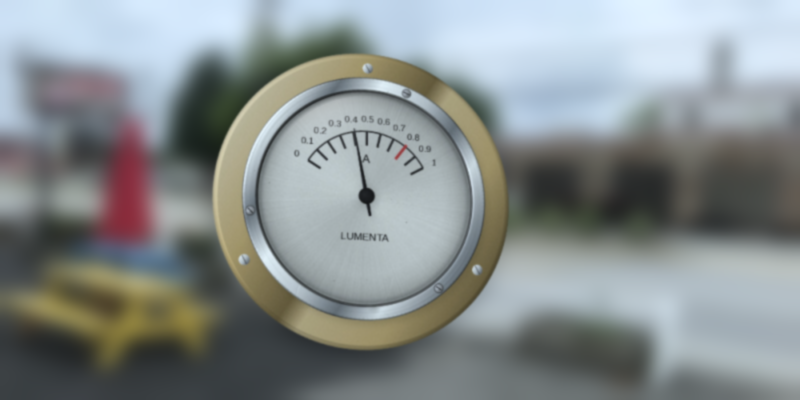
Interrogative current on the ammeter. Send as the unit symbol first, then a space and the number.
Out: A 0.4
